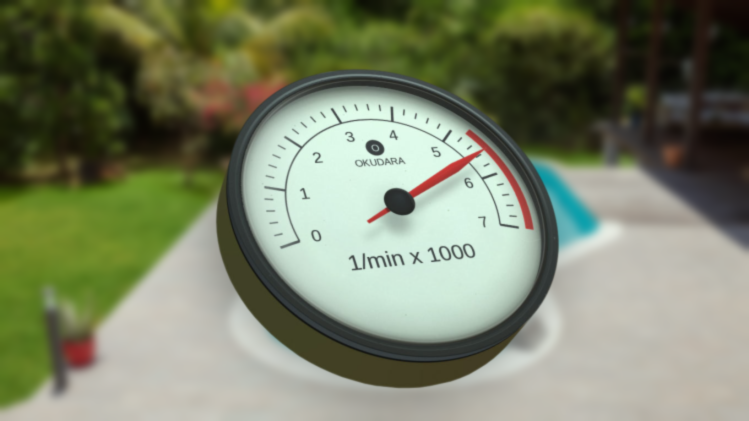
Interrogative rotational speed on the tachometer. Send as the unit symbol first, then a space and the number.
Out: rpm 5600
